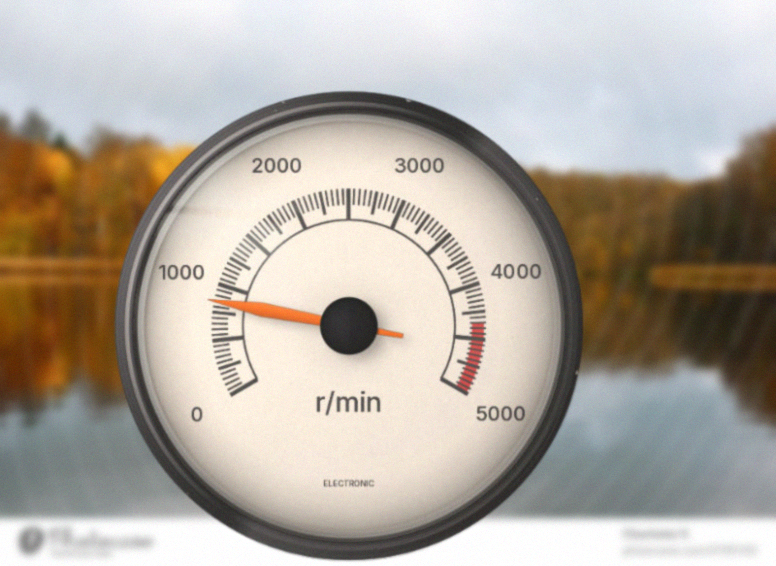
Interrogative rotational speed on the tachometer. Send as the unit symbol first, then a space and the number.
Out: rpm 850
